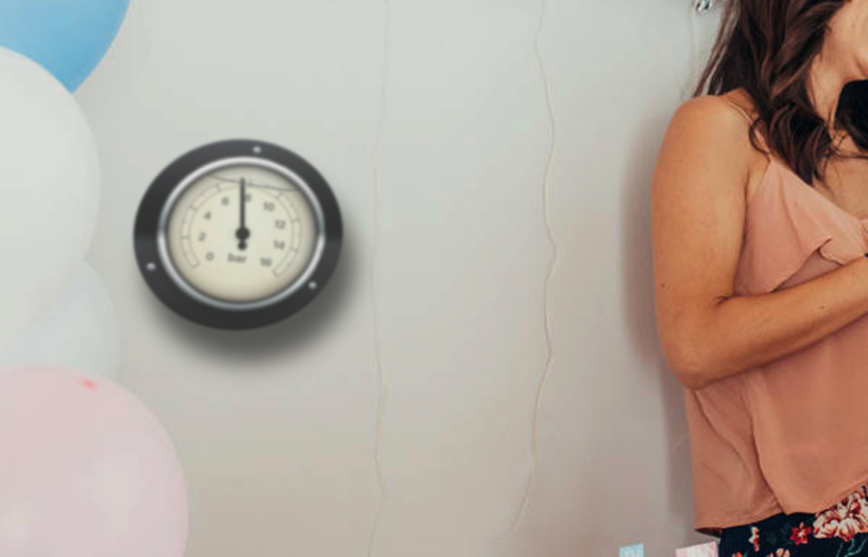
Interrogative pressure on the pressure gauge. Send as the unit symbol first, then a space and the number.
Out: bar 7.5
